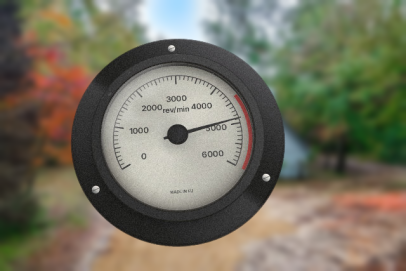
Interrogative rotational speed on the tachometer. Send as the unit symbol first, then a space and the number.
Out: rpm 4900
